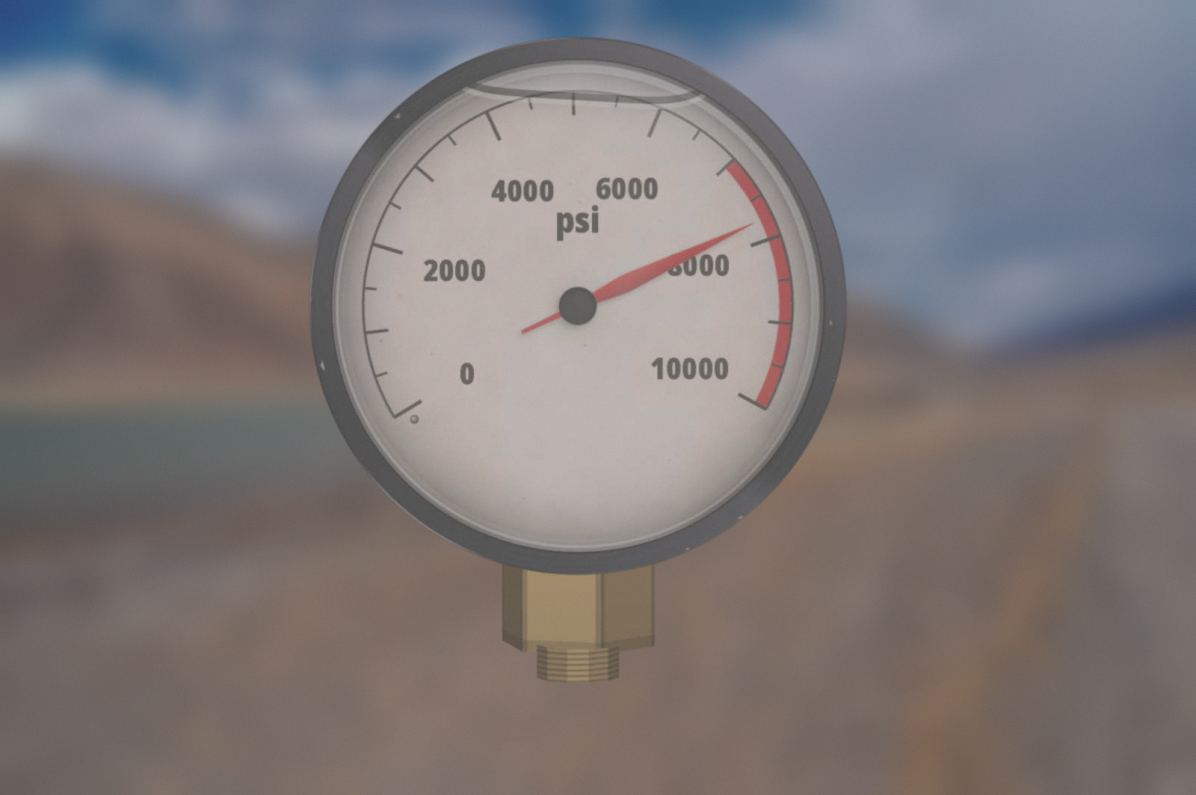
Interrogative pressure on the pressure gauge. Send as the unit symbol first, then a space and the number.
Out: psi 7750
